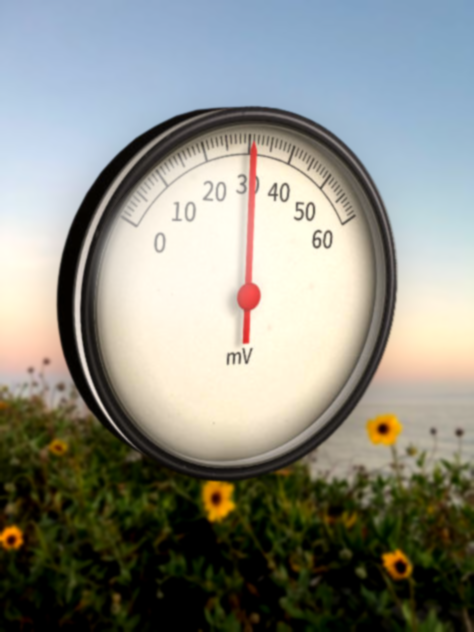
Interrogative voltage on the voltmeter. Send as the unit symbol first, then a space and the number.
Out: mV 30
